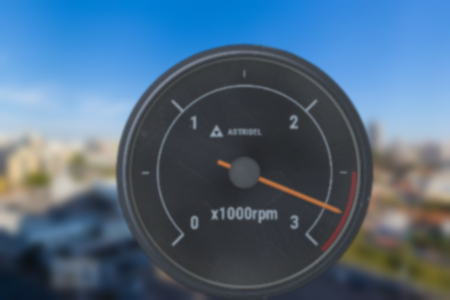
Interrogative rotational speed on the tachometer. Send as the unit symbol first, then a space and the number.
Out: rpm 2750
